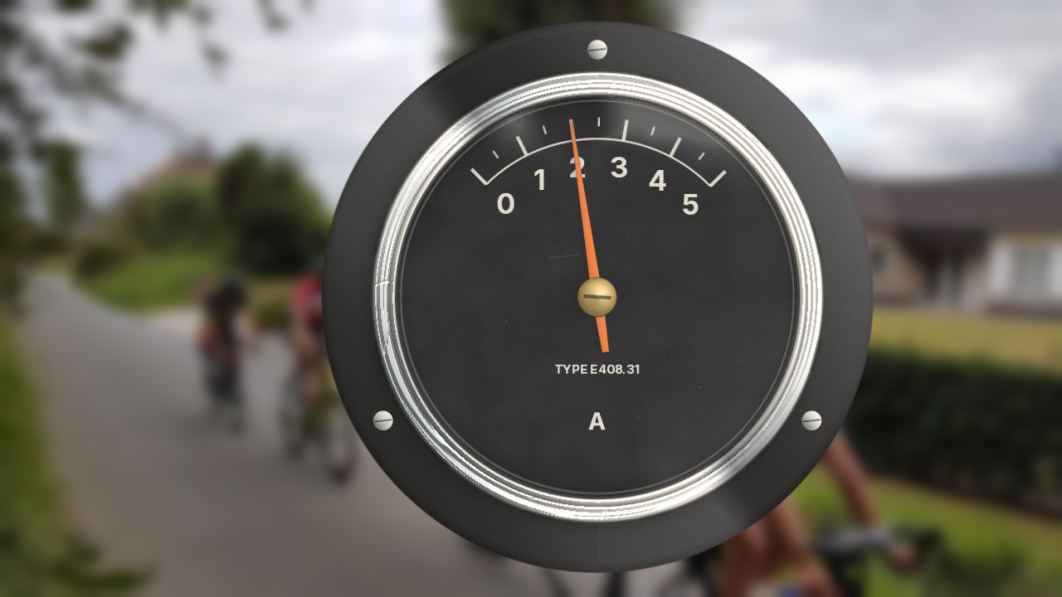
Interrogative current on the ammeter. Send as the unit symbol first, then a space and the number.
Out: A 2
